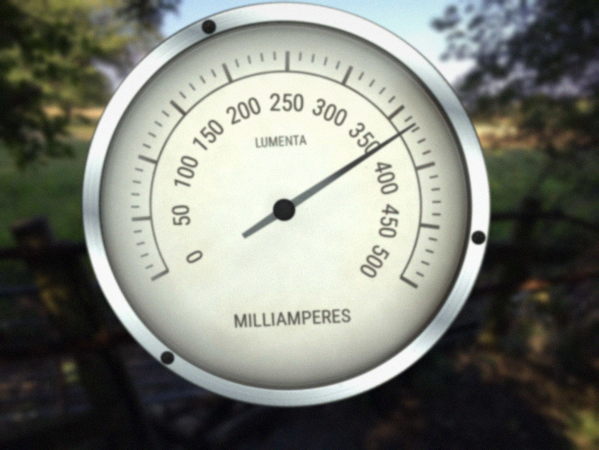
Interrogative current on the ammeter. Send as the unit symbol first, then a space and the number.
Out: mA 365
